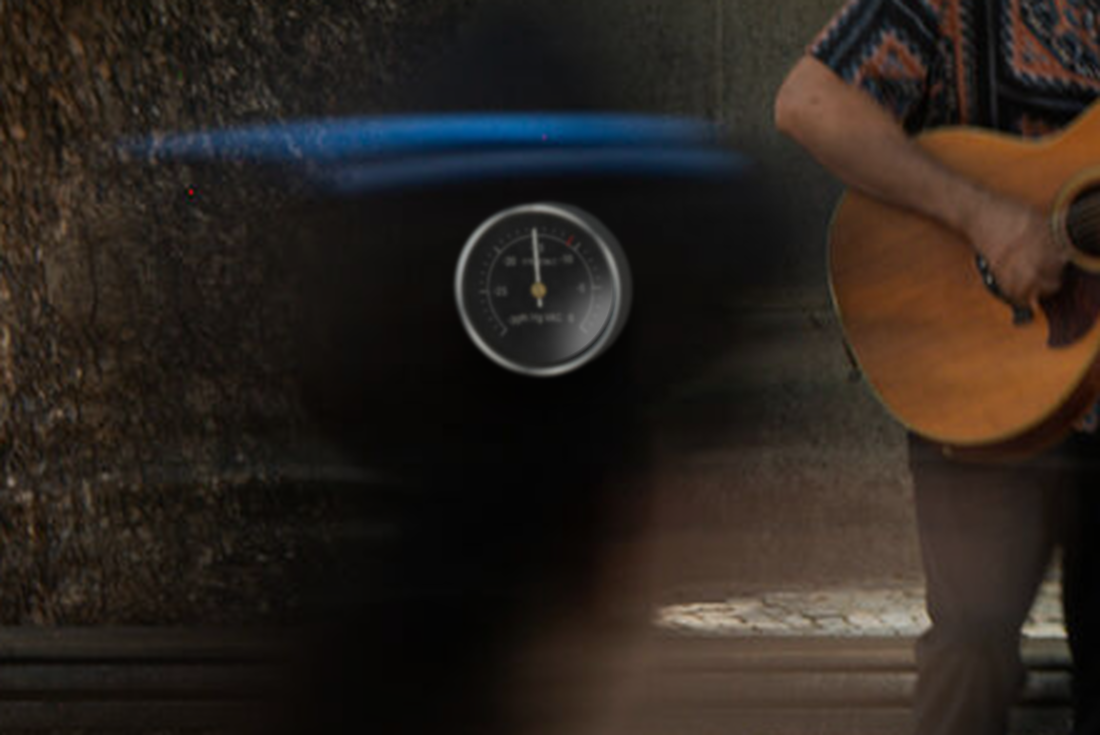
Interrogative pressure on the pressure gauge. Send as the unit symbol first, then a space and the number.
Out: inHg -15
